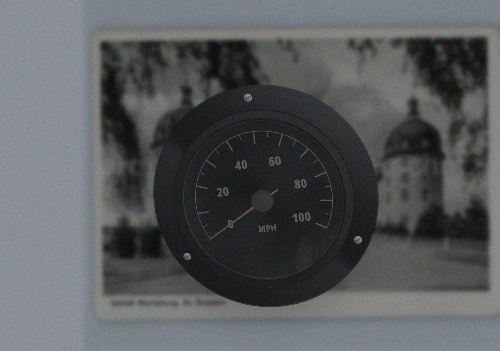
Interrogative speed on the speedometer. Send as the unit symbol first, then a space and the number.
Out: mph 0
